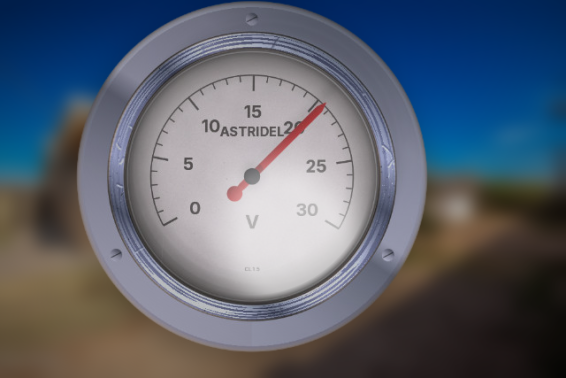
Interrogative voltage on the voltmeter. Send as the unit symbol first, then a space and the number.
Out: V 20.5
